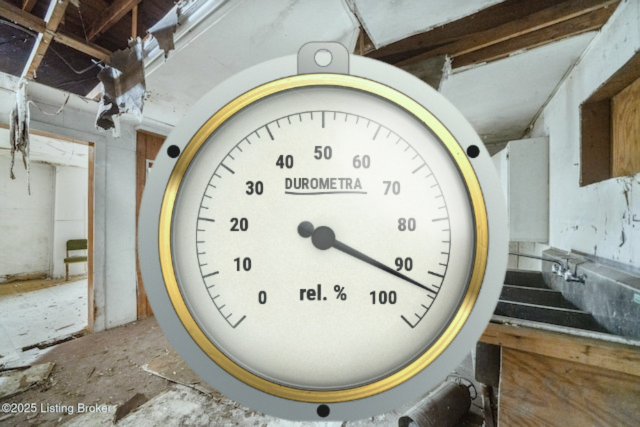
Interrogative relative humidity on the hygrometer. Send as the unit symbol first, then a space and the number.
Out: % 93
